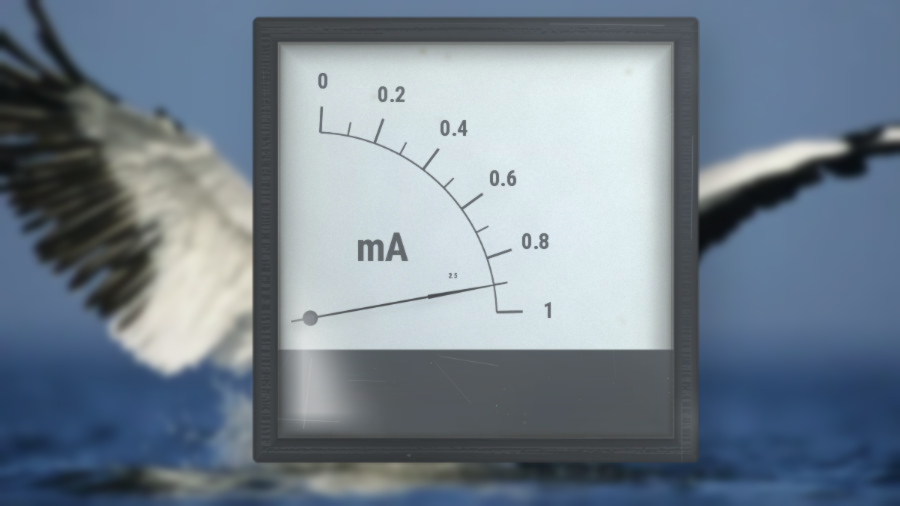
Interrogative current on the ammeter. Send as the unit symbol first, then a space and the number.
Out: mA 0.9
